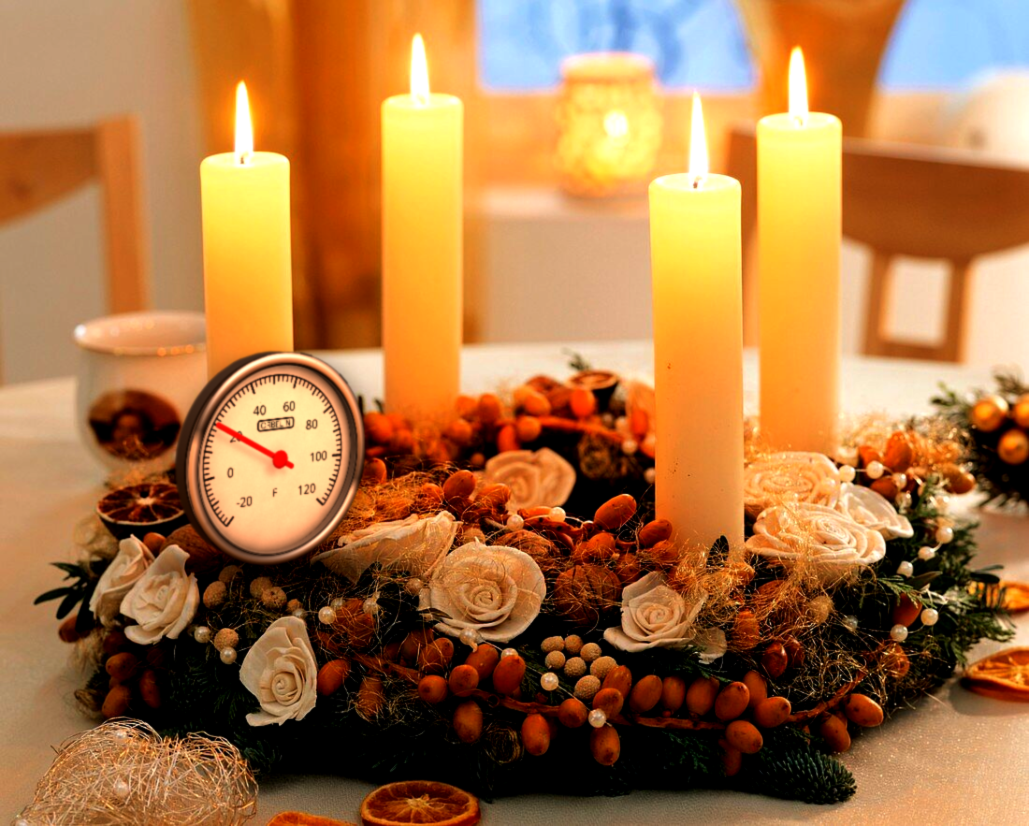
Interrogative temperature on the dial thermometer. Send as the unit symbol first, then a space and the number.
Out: °F 20
